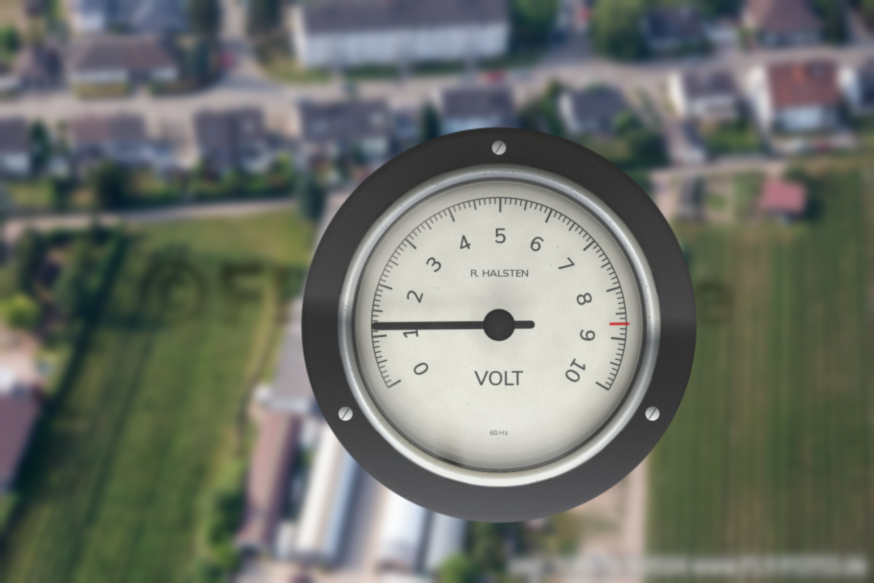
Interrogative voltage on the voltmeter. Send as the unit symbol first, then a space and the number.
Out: V 1.2
